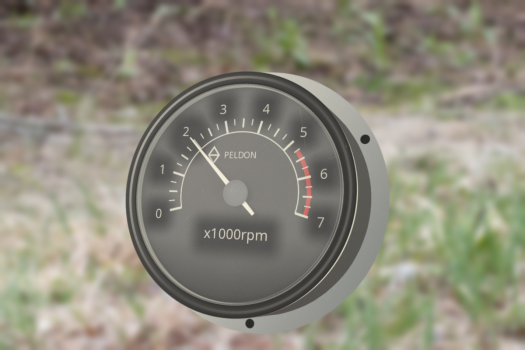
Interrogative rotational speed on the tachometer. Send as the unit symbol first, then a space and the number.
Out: rpm 2000
